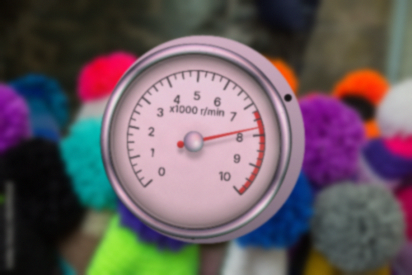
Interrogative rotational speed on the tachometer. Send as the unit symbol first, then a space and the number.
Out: rpm 7750
